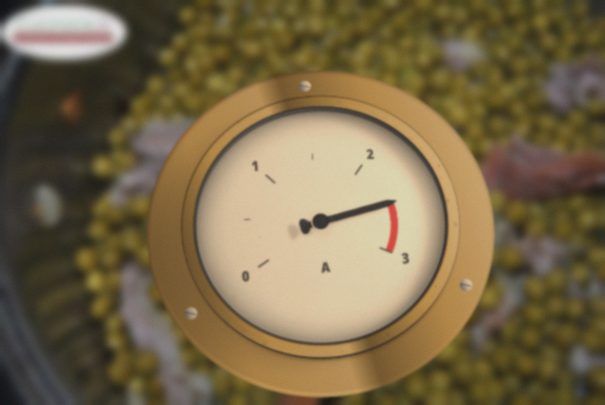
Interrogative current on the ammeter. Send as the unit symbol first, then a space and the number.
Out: A 2.5
